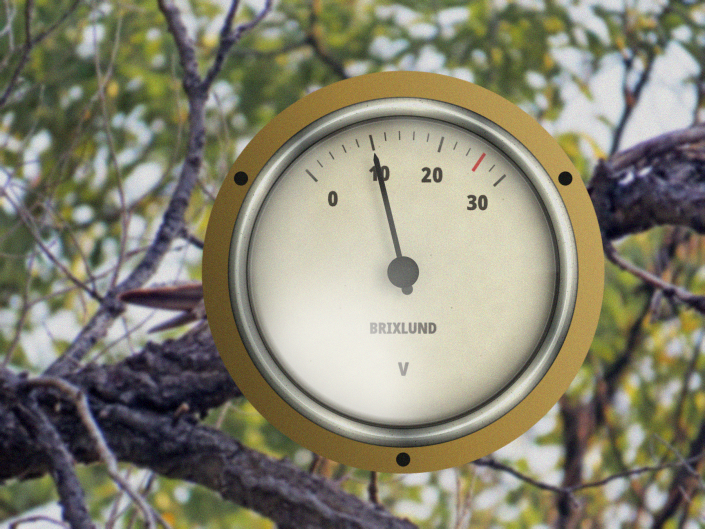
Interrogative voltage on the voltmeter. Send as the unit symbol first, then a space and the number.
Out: V 10
